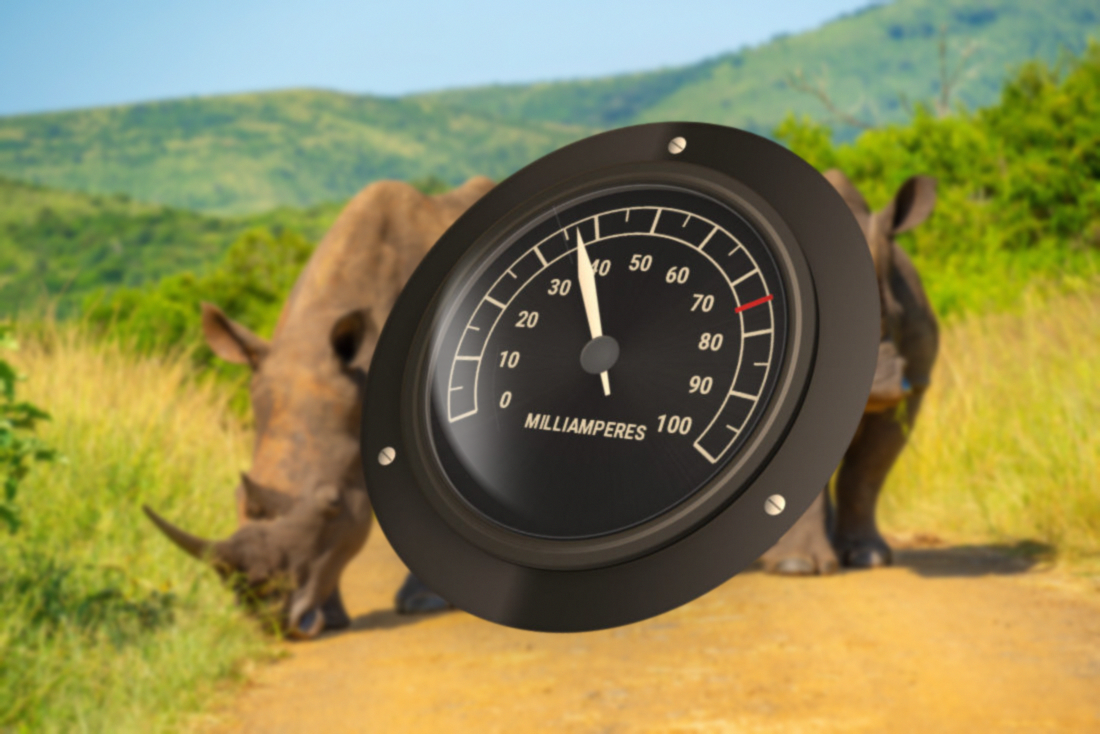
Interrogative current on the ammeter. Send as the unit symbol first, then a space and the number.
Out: mA 37.5
